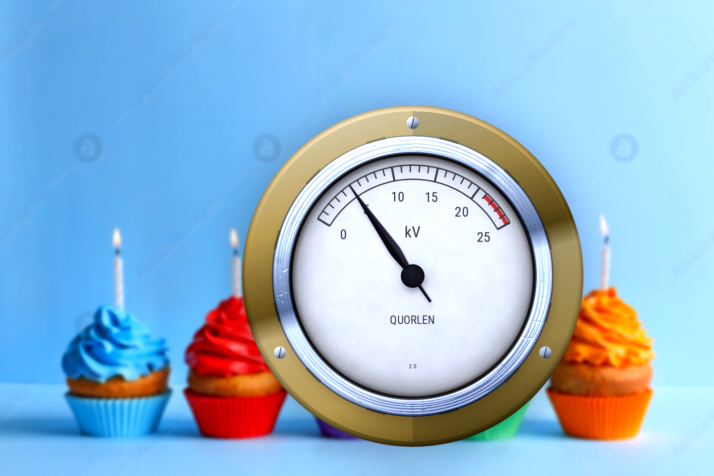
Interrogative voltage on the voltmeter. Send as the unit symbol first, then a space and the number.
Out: kV 5
